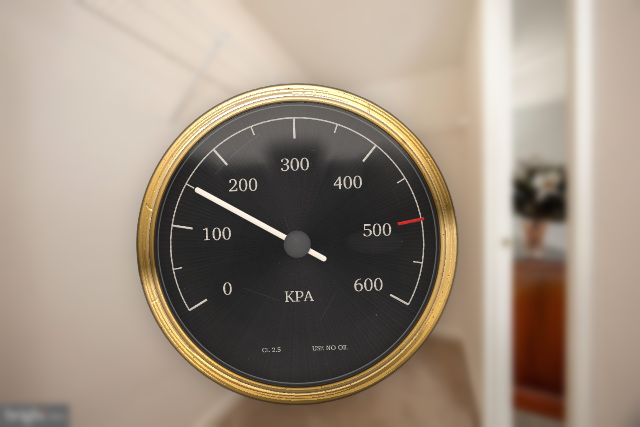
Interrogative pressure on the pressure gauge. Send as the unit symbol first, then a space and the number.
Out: kPa 150
